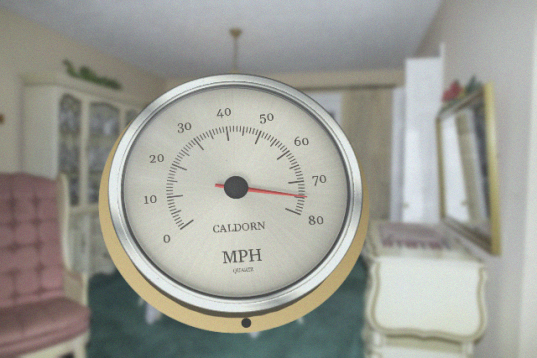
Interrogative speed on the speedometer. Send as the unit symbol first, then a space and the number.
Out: mph 75
